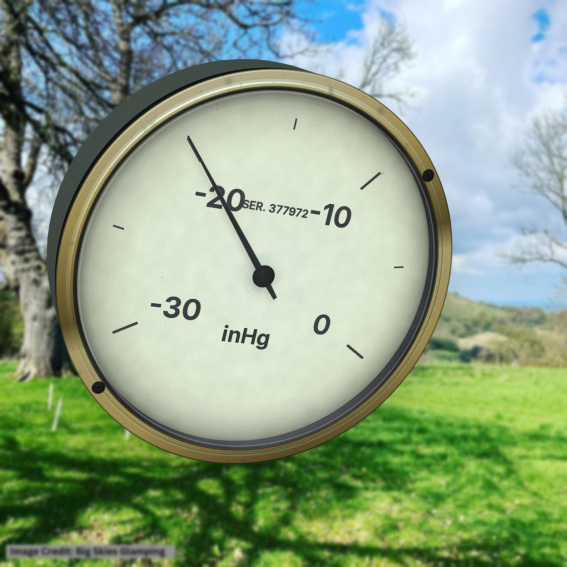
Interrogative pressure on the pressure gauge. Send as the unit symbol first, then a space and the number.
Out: inHg -20
